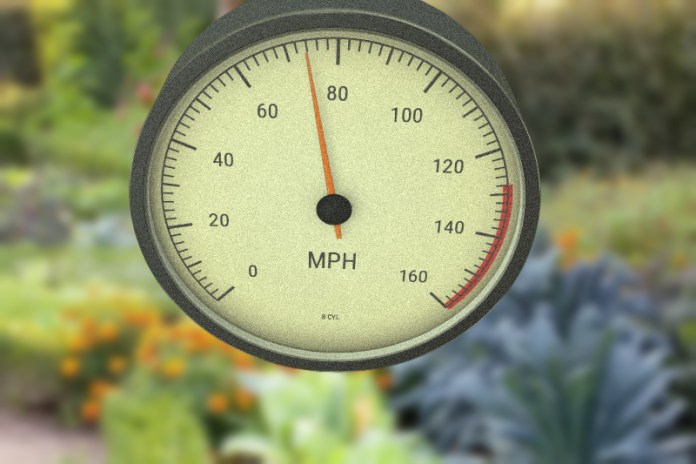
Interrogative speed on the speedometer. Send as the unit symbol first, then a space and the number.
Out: mph 74
